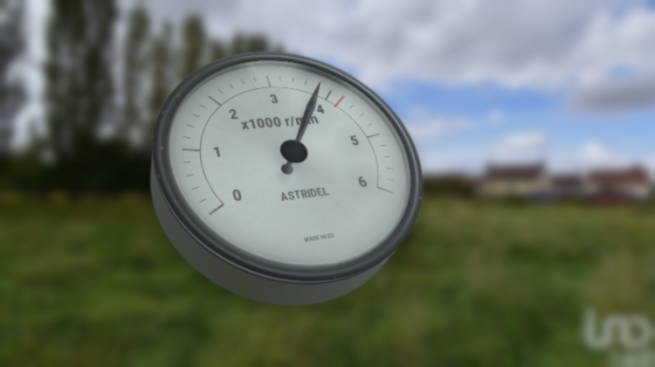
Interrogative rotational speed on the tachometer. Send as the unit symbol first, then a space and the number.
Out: rpm 3800
